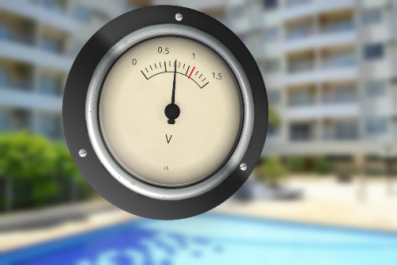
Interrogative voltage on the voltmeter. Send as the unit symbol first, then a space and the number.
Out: V 0.7
